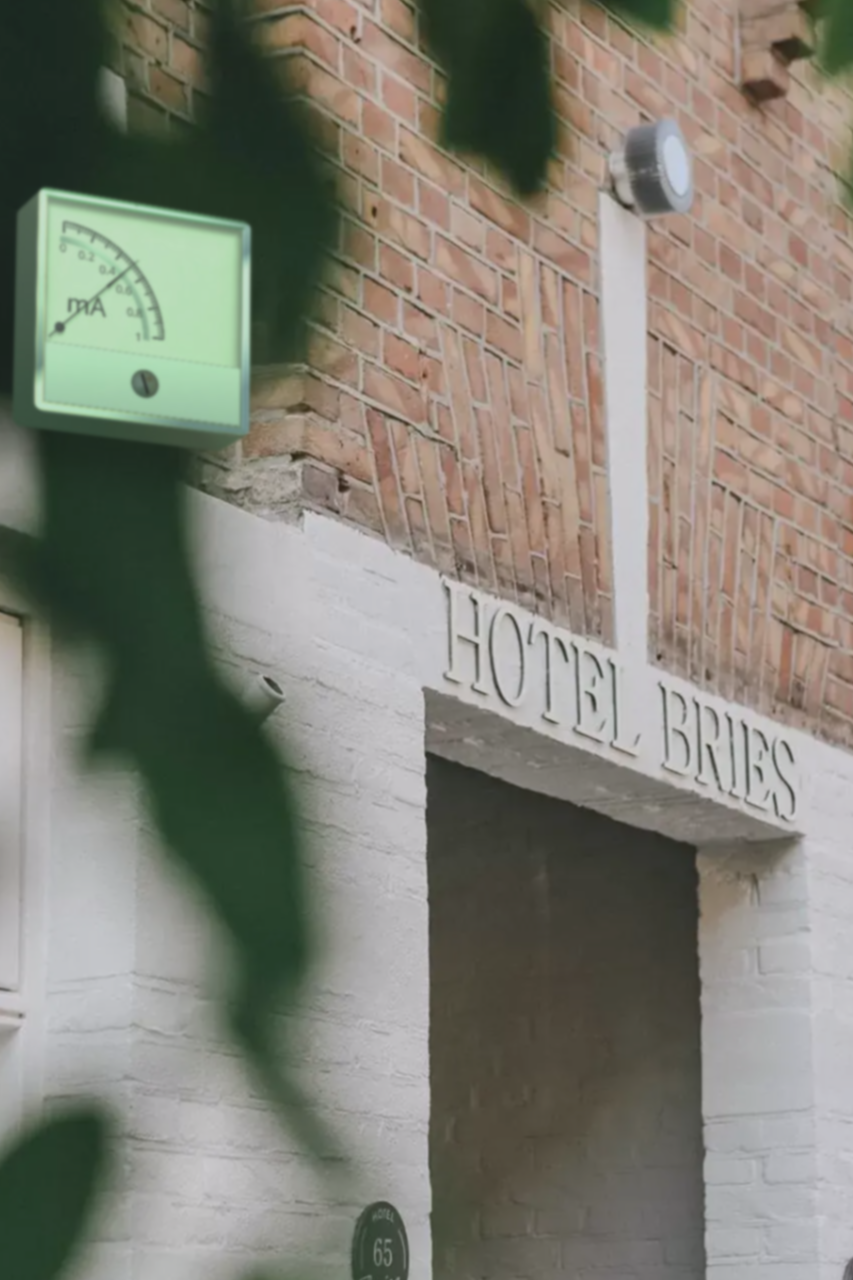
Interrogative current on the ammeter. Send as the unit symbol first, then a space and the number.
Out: mA 0.5
